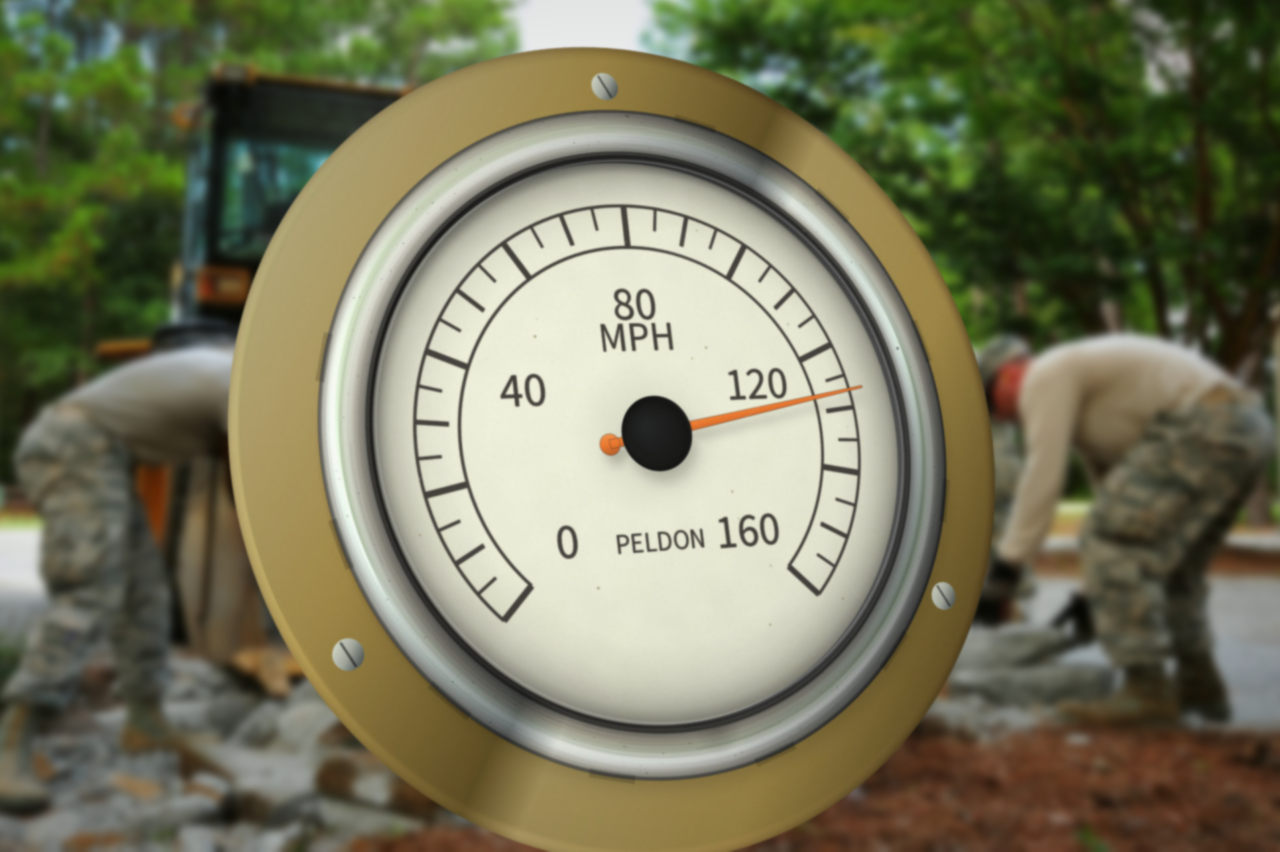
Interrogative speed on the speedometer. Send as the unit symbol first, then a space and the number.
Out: mph 127.5
